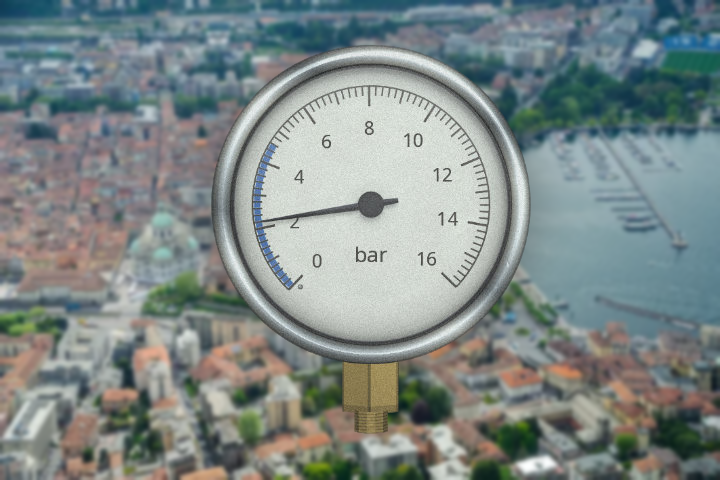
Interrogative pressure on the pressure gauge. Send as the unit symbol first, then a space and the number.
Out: bar 2.2
